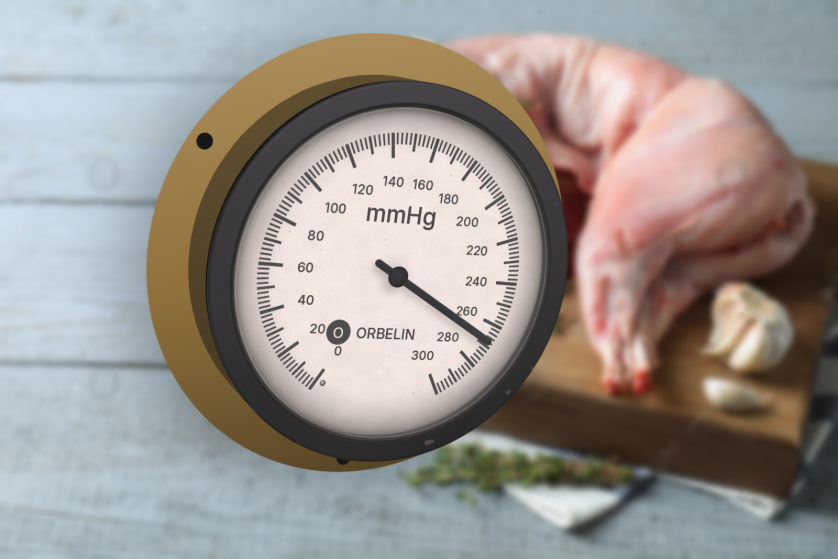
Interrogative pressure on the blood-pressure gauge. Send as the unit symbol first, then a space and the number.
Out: mmHg 268
